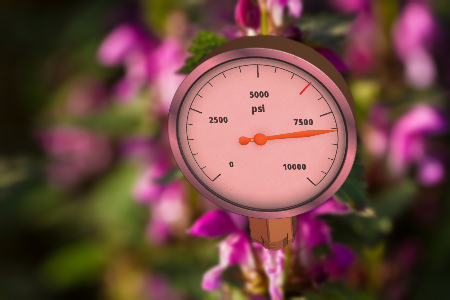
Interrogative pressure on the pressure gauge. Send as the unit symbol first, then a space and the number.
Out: psi 8000
